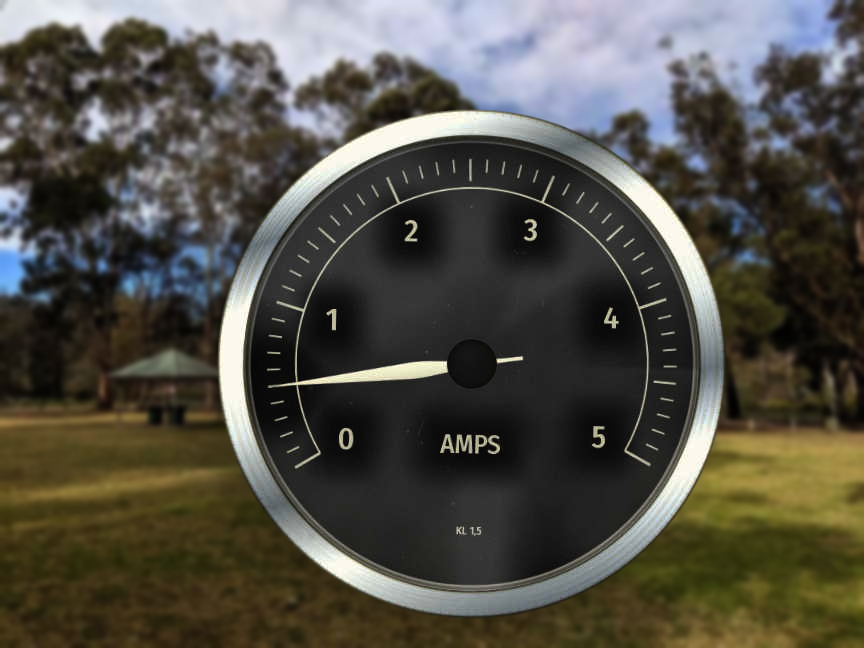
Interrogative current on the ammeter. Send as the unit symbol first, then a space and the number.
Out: A 0.5
